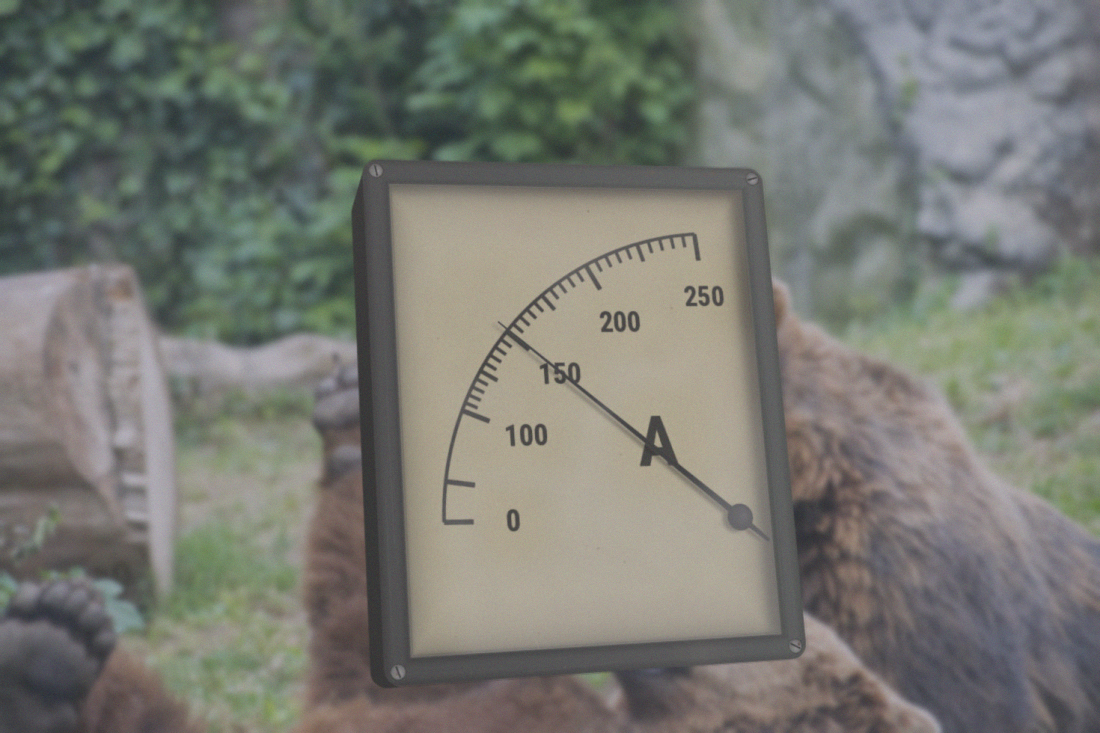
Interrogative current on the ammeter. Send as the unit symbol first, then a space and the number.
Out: A 150
